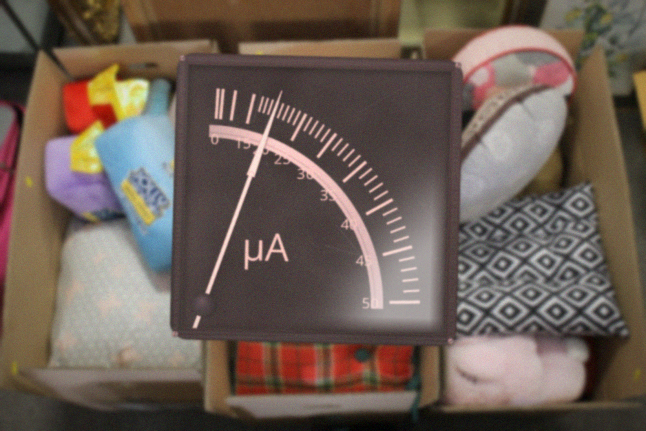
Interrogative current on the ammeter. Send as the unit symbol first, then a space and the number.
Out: µA 20
